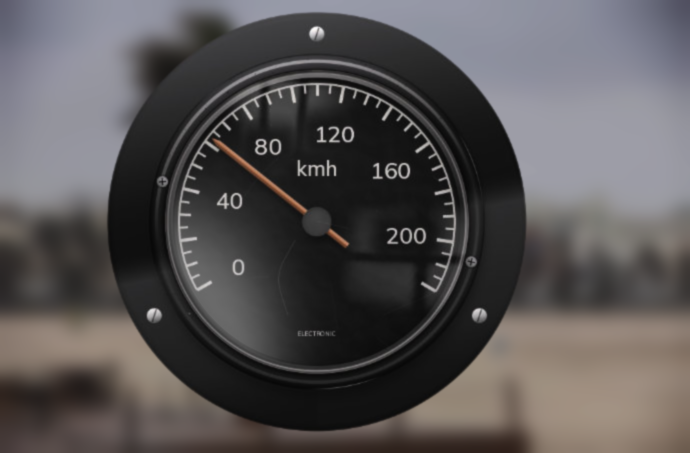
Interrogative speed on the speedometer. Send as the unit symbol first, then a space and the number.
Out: km/h 62.5
